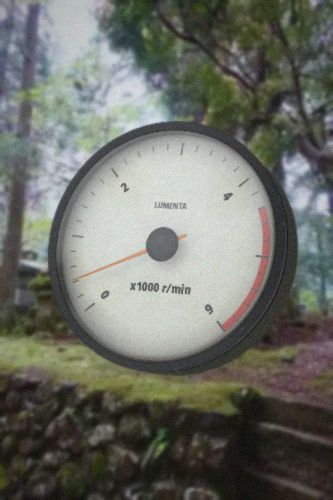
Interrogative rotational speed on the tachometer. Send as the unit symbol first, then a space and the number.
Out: rpm 400
